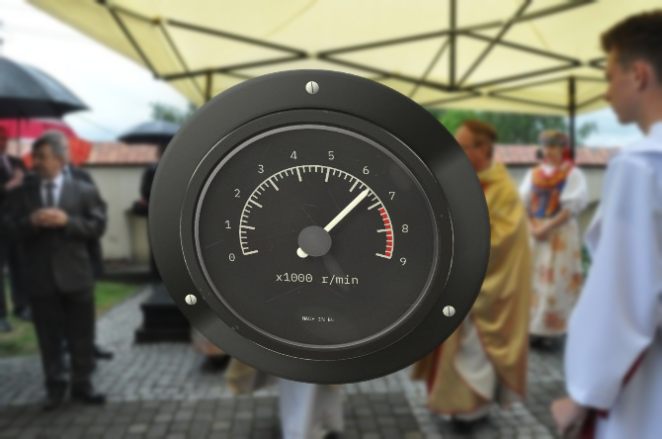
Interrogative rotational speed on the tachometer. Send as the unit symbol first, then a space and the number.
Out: rpm 6400
